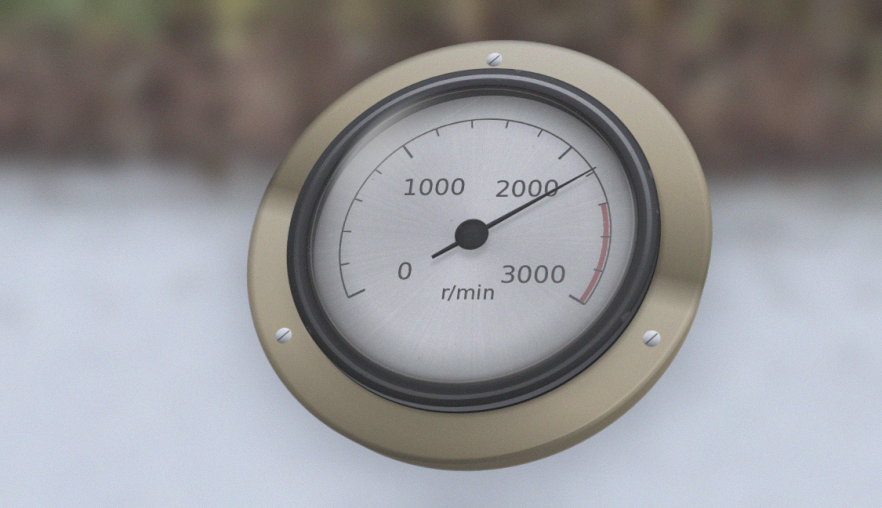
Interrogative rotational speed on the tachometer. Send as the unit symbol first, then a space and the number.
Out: rpm 2200
